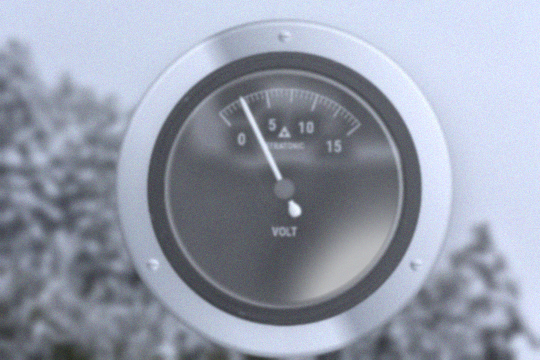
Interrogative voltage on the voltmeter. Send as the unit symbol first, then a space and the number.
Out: V 2.5
